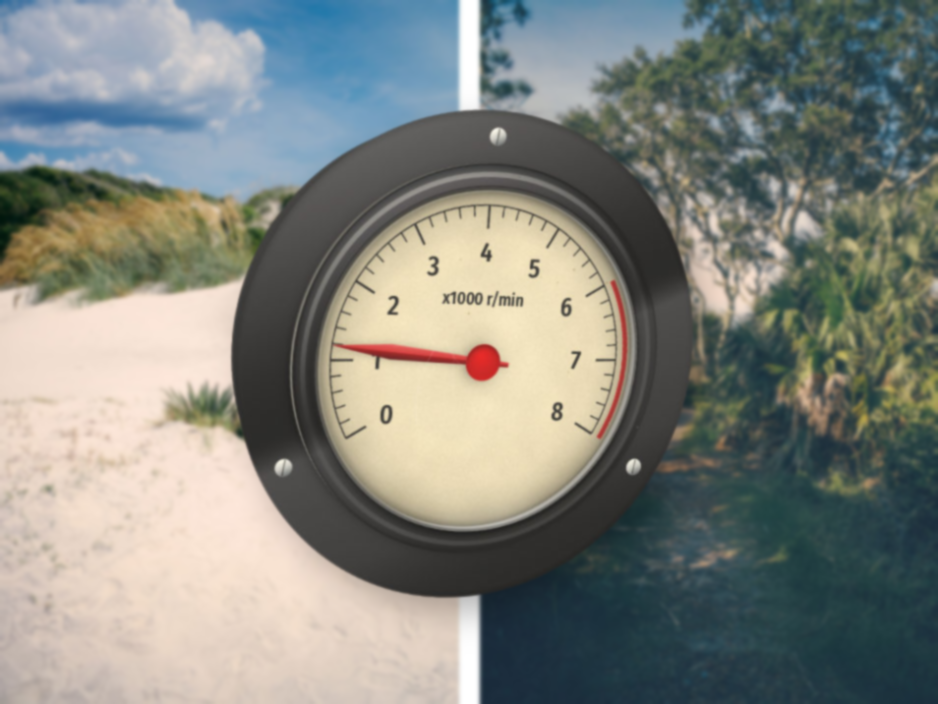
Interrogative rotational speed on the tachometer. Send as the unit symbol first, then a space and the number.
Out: rpm 1200
